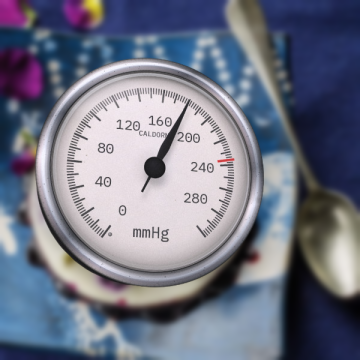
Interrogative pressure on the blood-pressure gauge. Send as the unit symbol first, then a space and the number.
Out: mmHg 180
